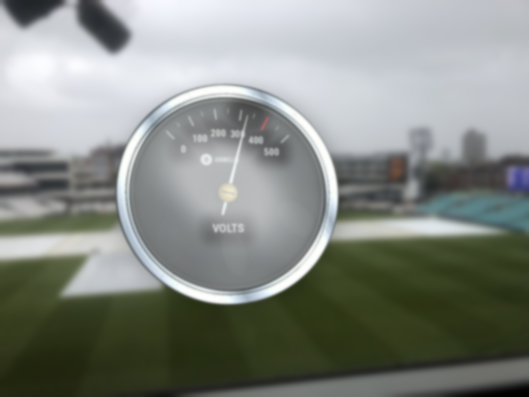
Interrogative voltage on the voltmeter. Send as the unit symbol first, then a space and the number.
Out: V 325
